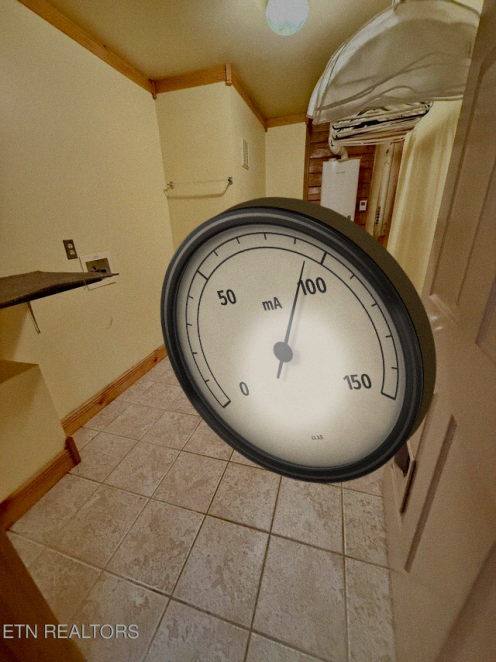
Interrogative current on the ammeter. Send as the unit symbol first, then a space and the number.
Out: mA 95
